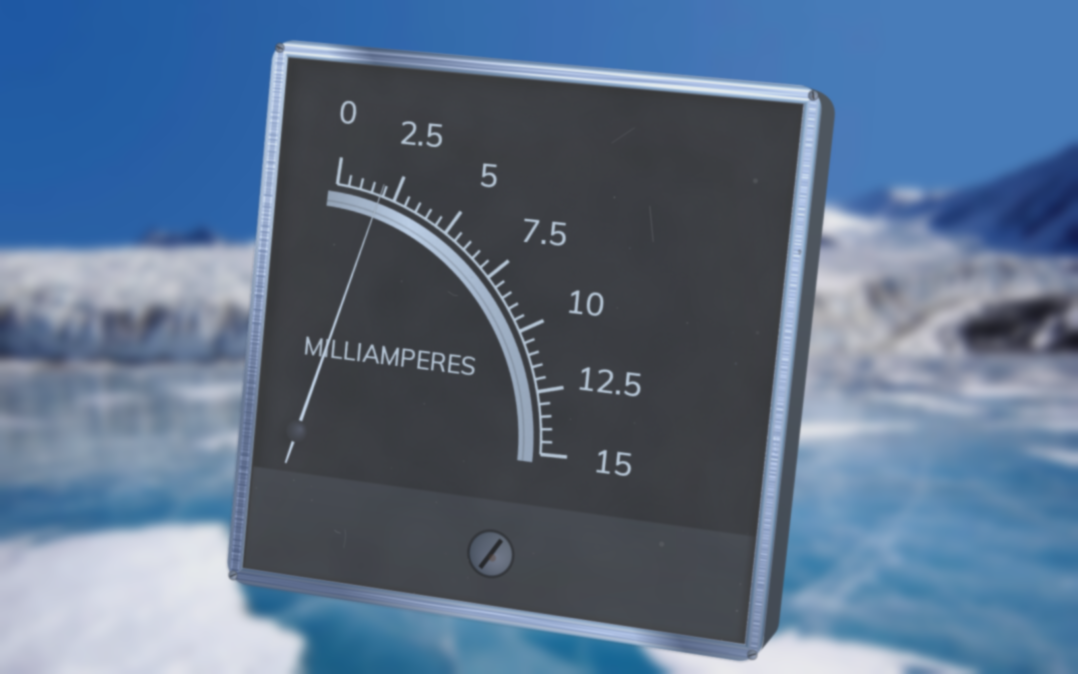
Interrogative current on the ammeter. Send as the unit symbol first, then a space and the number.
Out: mA 2
